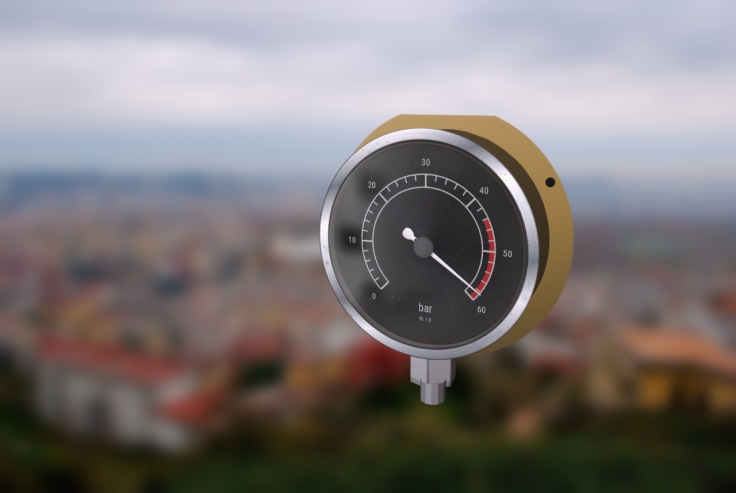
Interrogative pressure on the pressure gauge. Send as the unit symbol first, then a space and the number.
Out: bar 58
